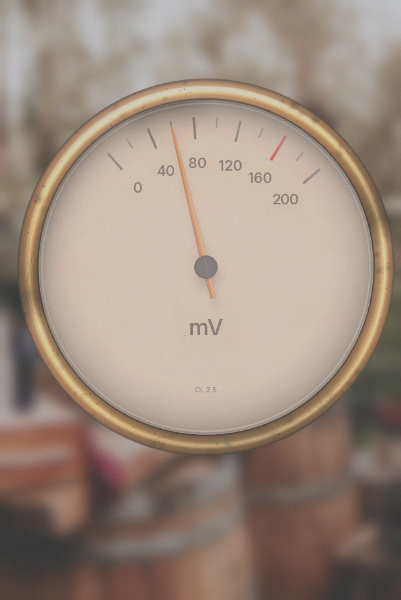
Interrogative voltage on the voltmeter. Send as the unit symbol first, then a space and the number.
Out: mV 60
